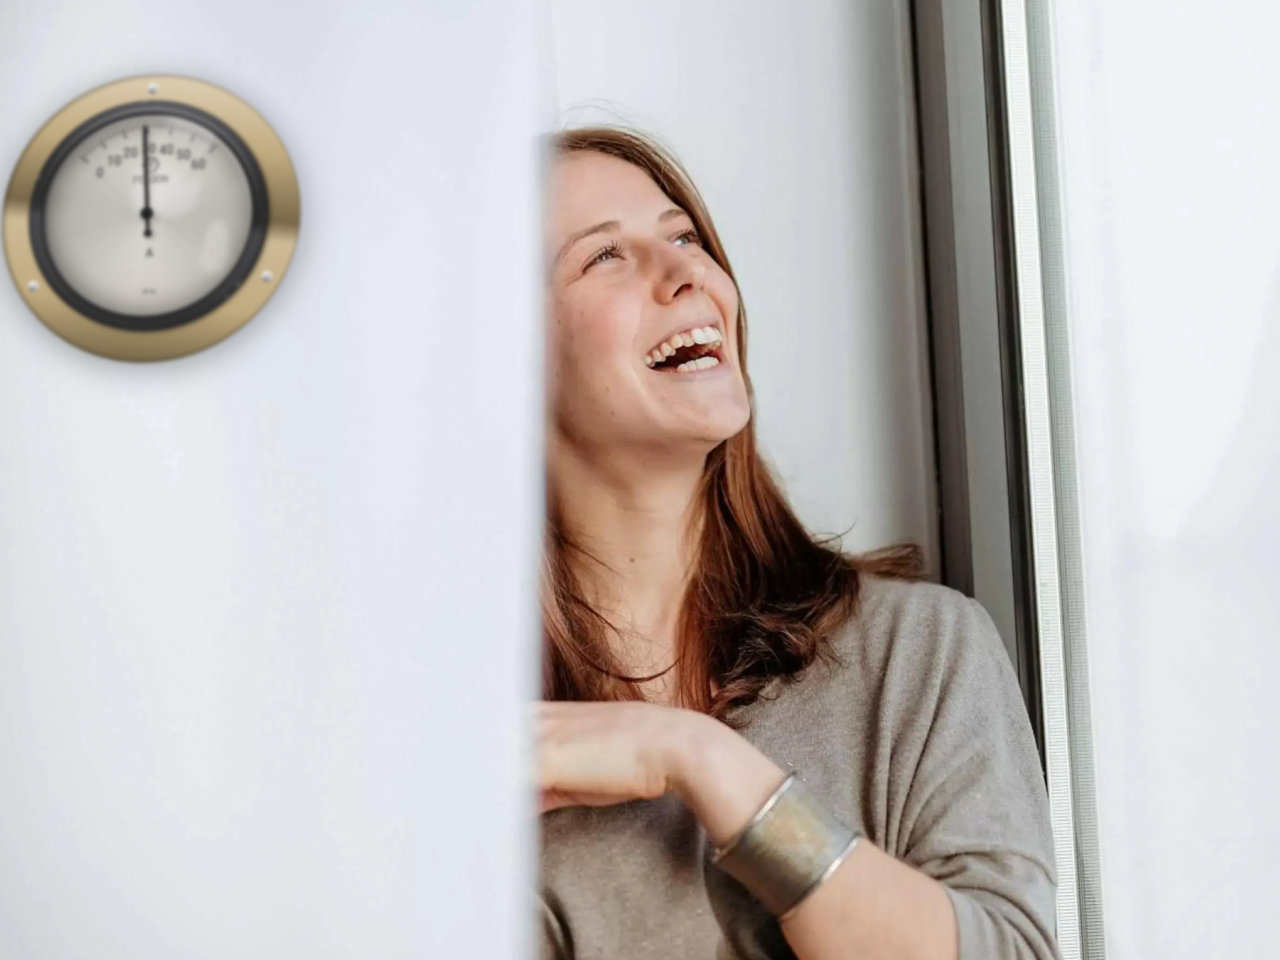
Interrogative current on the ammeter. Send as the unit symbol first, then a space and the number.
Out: A 30
